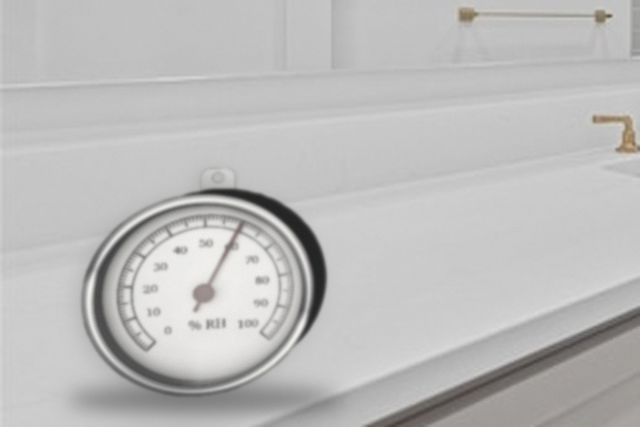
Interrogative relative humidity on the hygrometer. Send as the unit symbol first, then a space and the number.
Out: % 60
